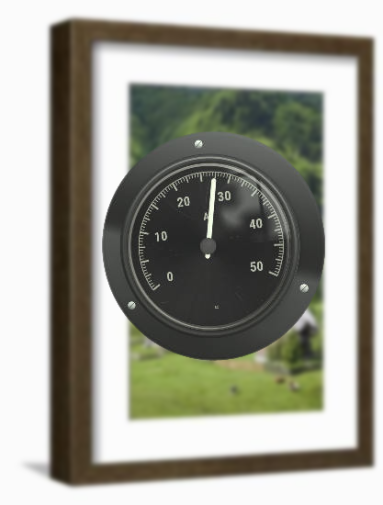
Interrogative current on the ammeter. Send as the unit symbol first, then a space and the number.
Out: A 27.5
